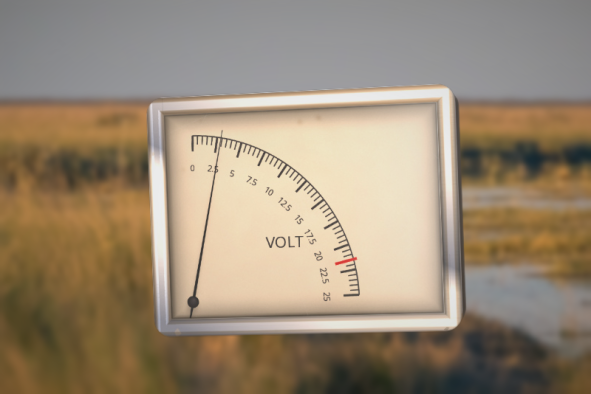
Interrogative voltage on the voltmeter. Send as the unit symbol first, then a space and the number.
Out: V 3
